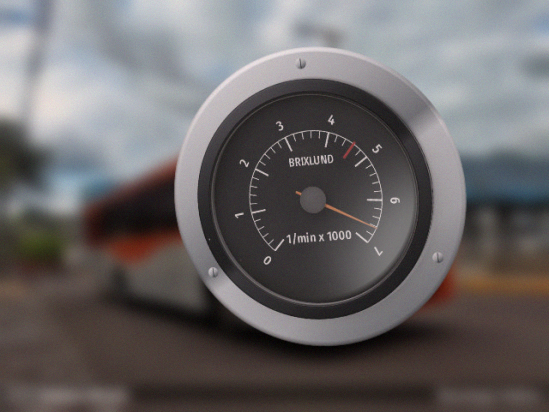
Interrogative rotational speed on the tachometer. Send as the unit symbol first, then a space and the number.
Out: rpm 6600
